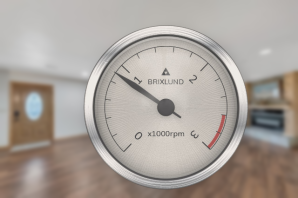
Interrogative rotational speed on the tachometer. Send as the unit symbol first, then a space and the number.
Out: rpm 900
